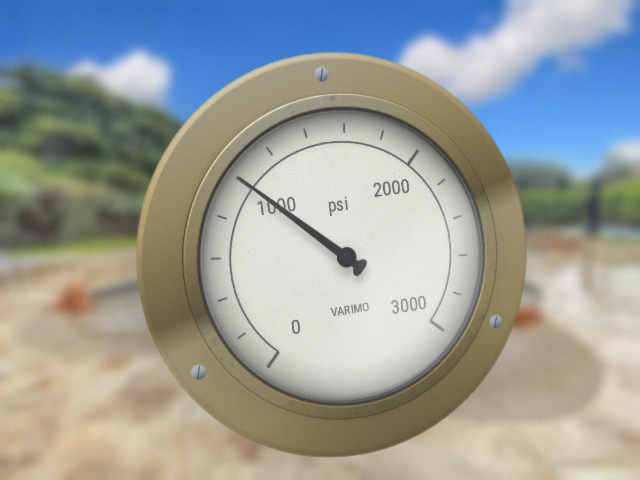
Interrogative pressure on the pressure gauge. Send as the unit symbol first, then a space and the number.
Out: psi 1000
